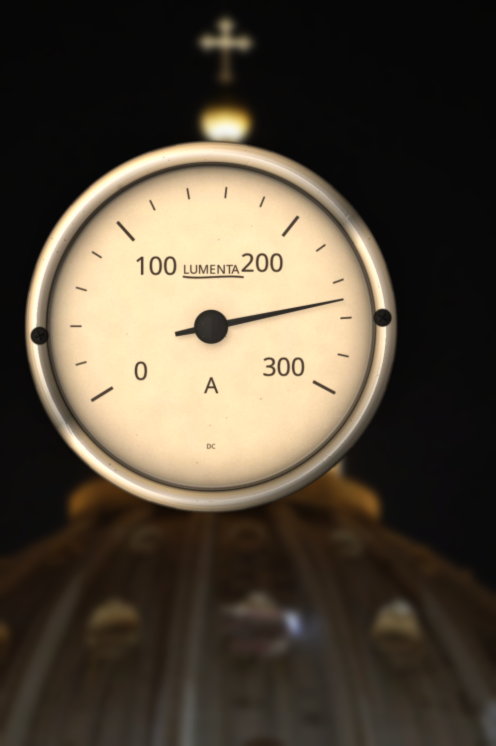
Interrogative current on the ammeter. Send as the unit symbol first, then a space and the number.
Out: A 250
